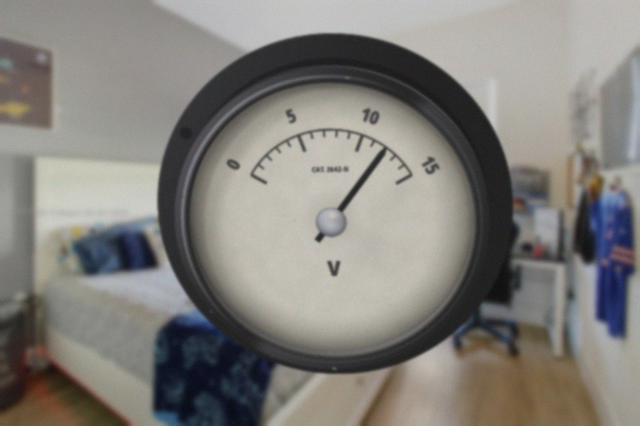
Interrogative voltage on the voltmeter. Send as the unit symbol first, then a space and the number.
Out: V 12
